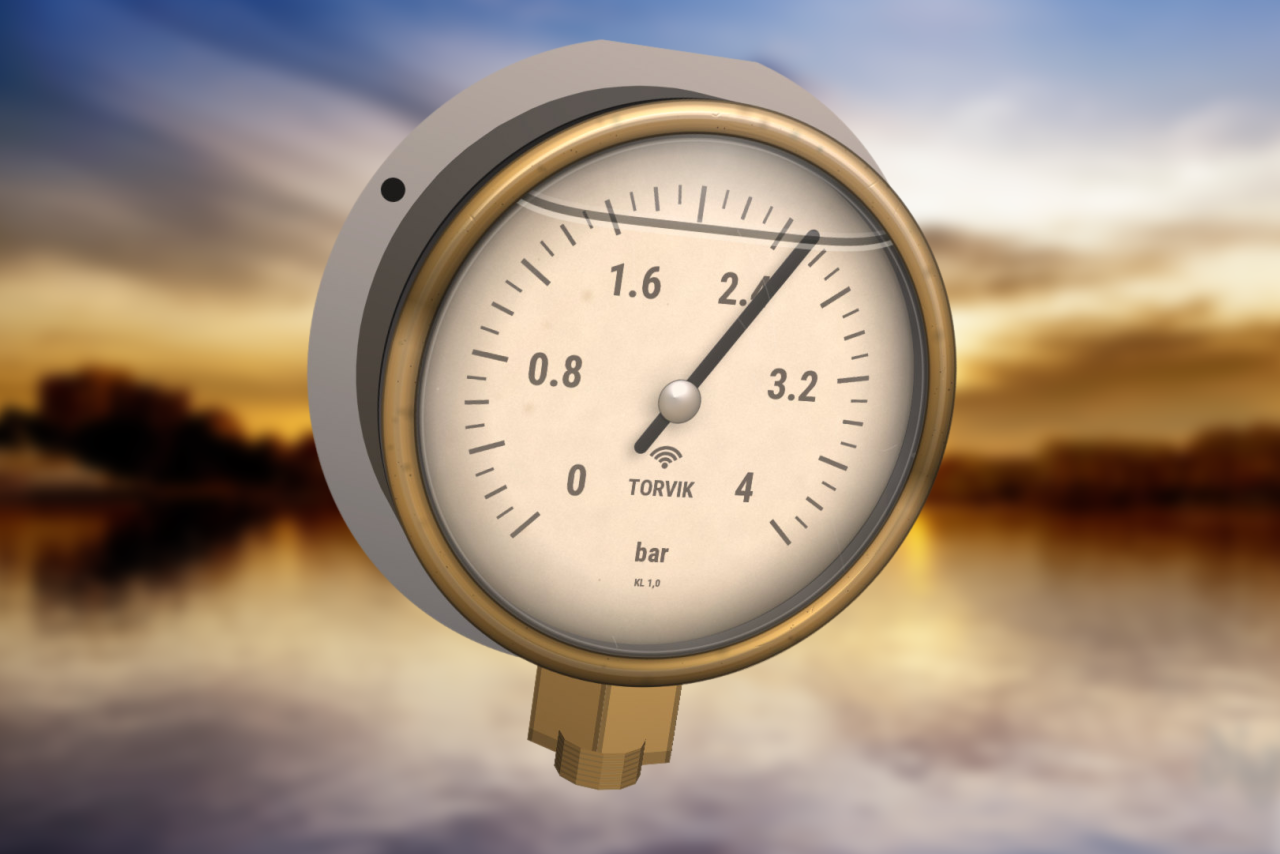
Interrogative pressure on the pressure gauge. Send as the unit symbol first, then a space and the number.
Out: bar 2.5
